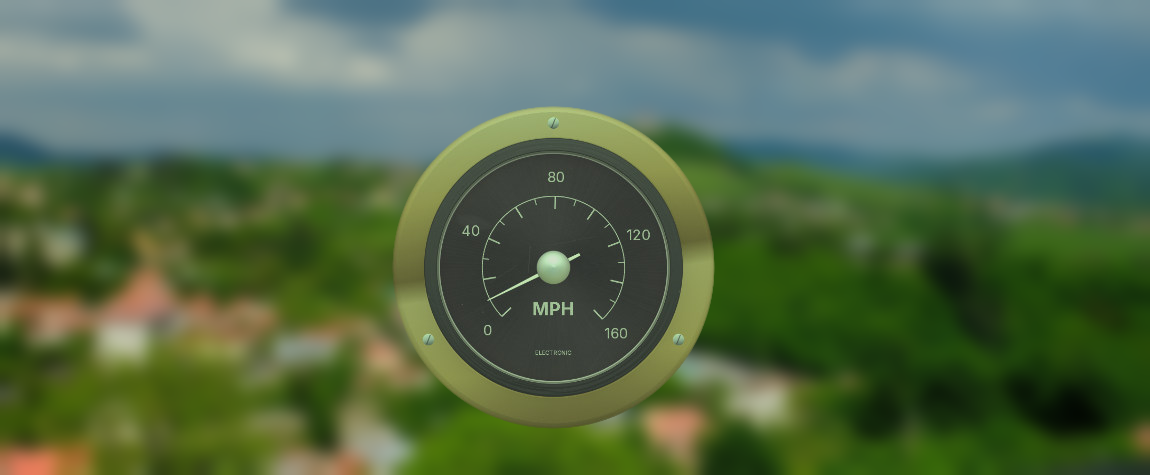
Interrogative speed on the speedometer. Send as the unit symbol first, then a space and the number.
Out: mph 10
